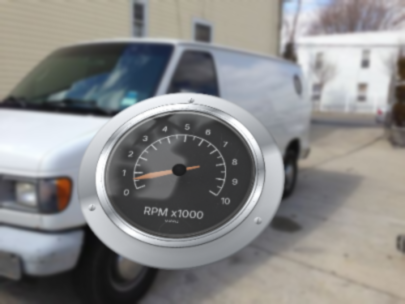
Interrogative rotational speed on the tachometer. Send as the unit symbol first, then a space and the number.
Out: rpm 500
